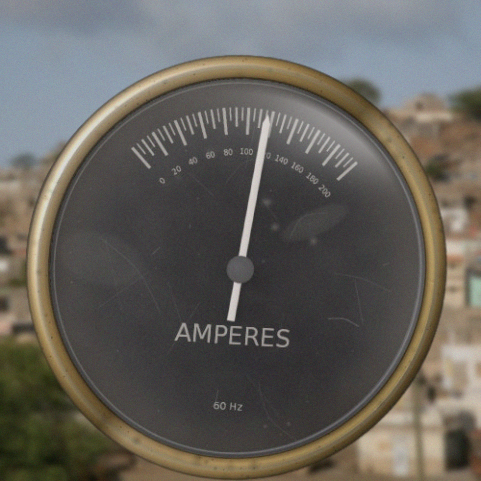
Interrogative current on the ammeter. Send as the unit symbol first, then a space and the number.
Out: A 115
